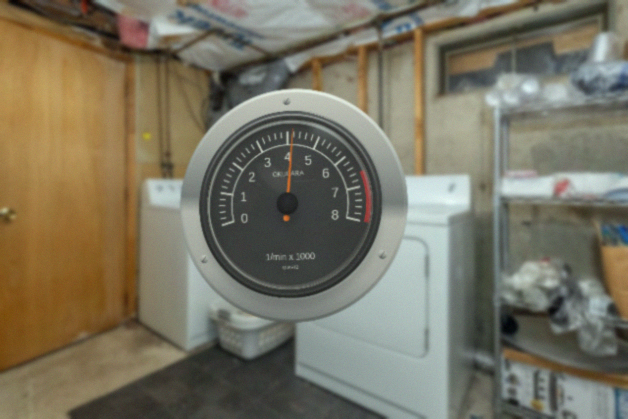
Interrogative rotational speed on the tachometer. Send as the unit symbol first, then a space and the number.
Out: rpm 4200
